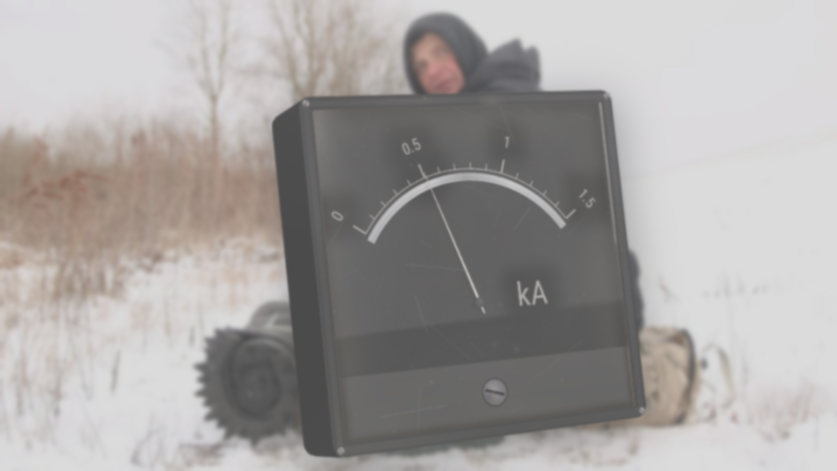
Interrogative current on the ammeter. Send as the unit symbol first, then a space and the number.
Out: kA 0.5
